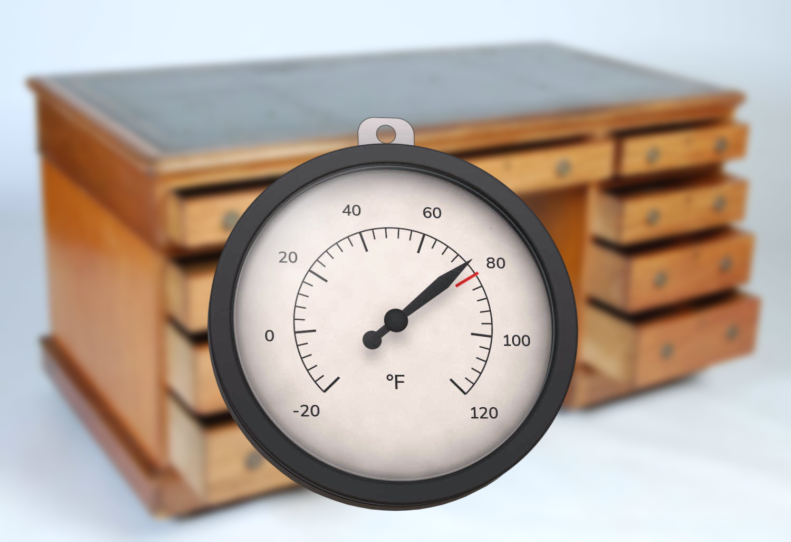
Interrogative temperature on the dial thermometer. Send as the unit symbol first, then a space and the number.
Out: °F 76
